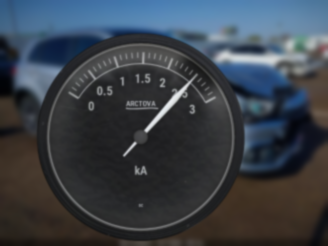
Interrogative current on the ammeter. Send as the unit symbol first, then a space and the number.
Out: kA 2.5
